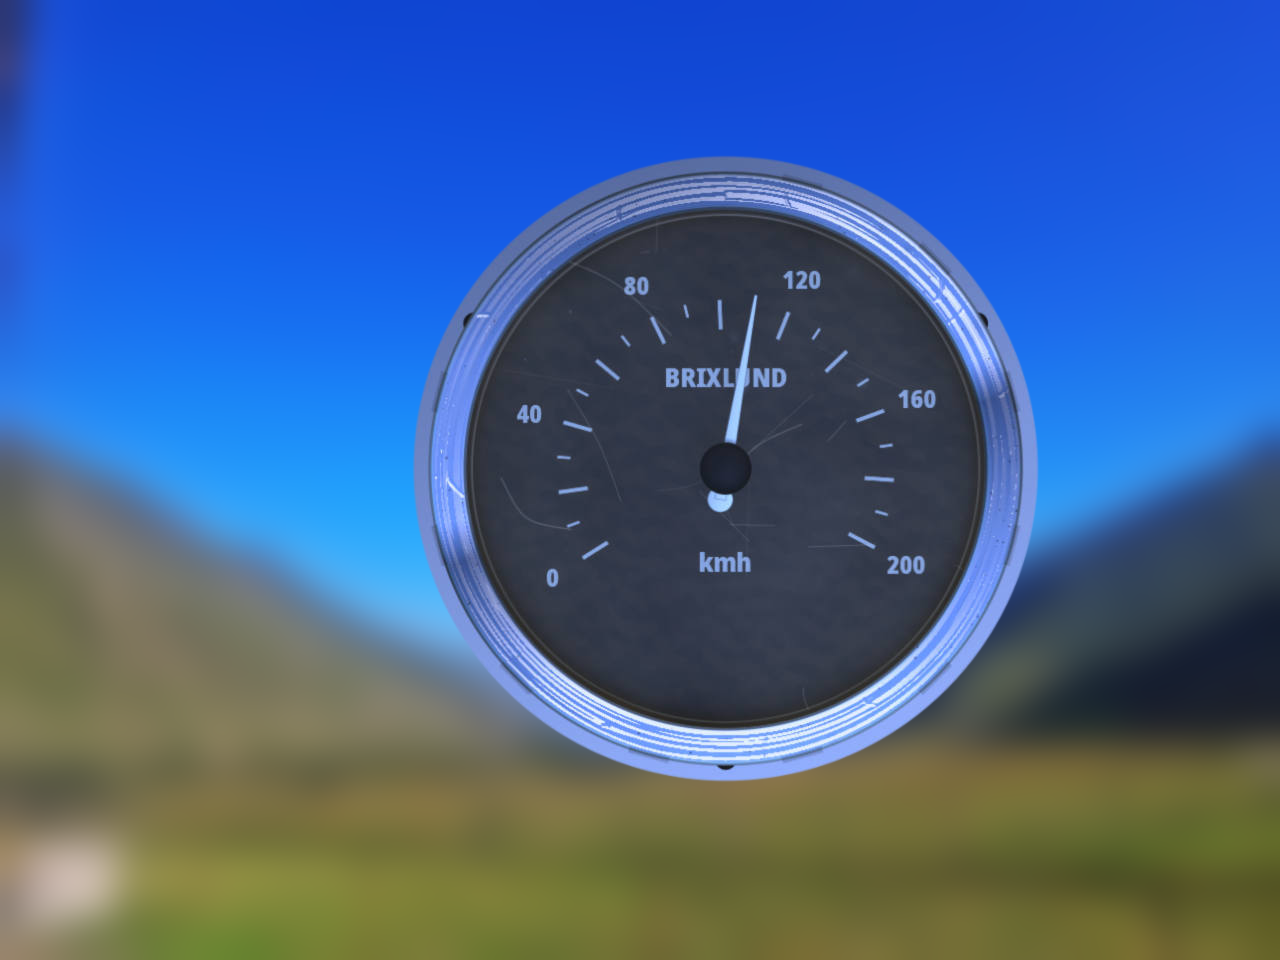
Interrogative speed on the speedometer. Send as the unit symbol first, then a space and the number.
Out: km/h 110
